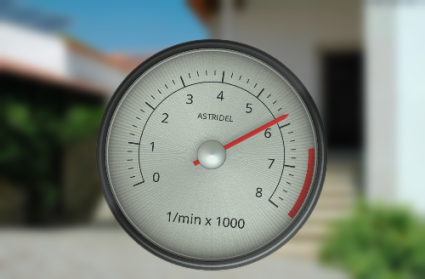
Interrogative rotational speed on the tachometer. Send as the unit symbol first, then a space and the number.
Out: rpm 5800
